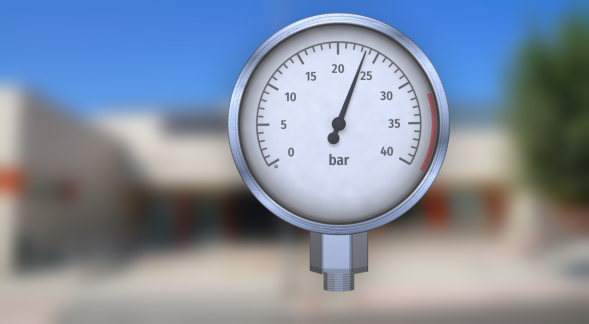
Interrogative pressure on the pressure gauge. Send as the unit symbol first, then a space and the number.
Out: bar 23.5
